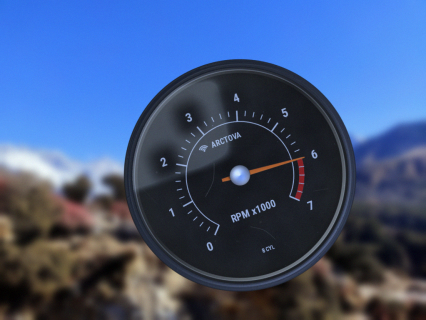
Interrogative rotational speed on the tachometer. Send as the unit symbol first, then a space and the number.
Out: rpm 6000
